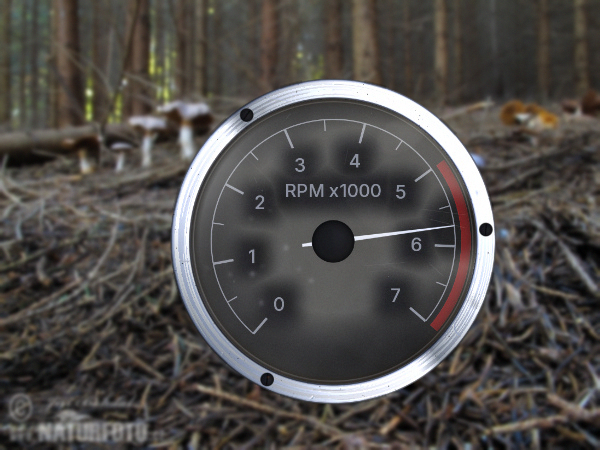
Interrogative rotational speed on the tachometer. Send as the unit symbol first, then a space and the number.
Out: rpm 5750
